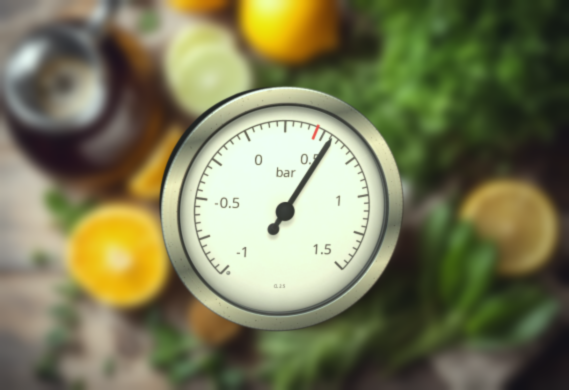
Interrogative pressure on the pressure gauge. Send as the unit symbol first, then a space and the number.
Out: bar 0.55
